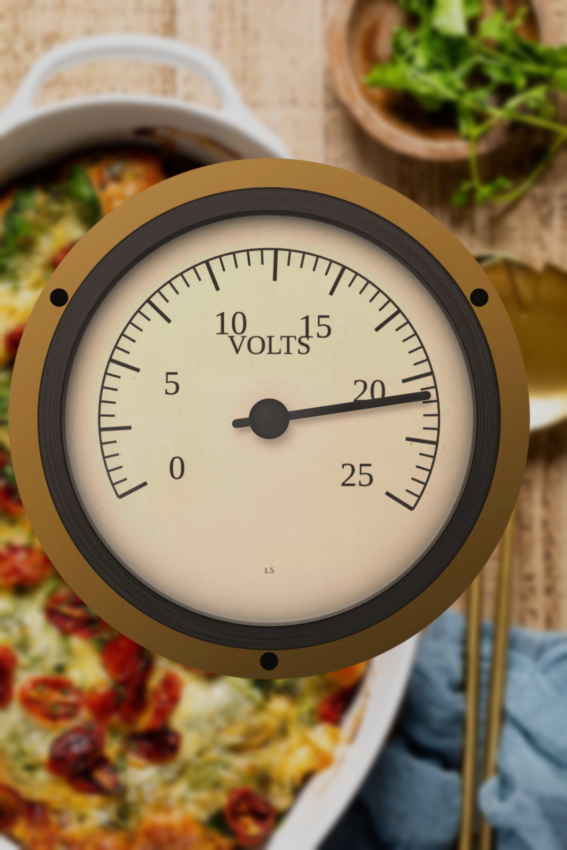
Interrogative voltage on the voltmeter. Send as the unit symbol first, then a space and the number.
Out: V 20.75
